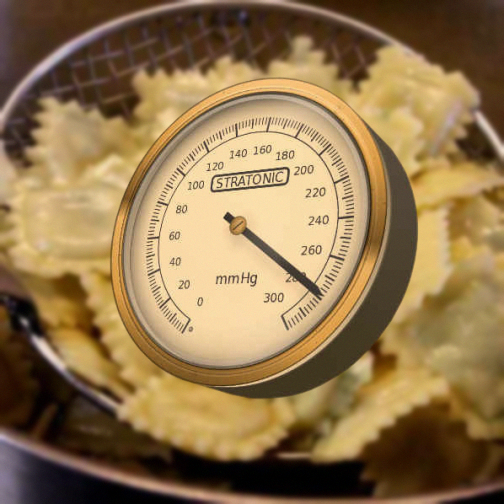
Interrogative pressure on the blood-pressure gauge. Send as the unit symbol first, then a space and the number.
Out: mmHg 278
